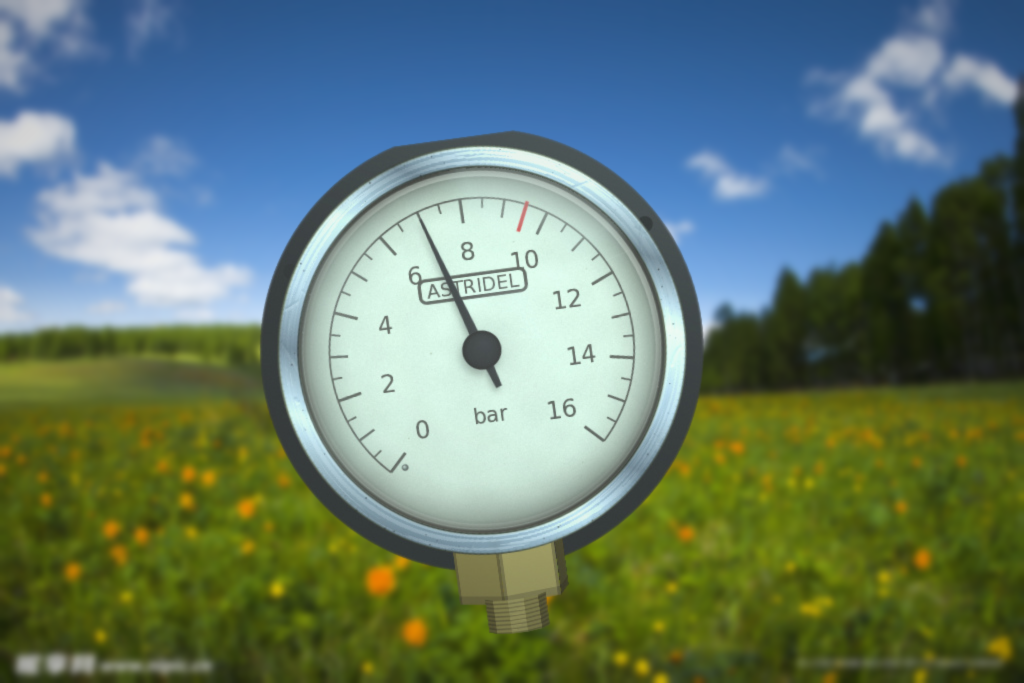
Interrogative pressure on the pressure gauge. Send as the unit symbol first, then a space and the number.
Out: bar 7
